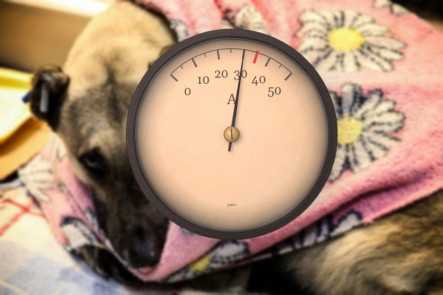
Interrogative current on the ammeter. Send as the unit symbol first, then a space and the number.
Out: A 30
